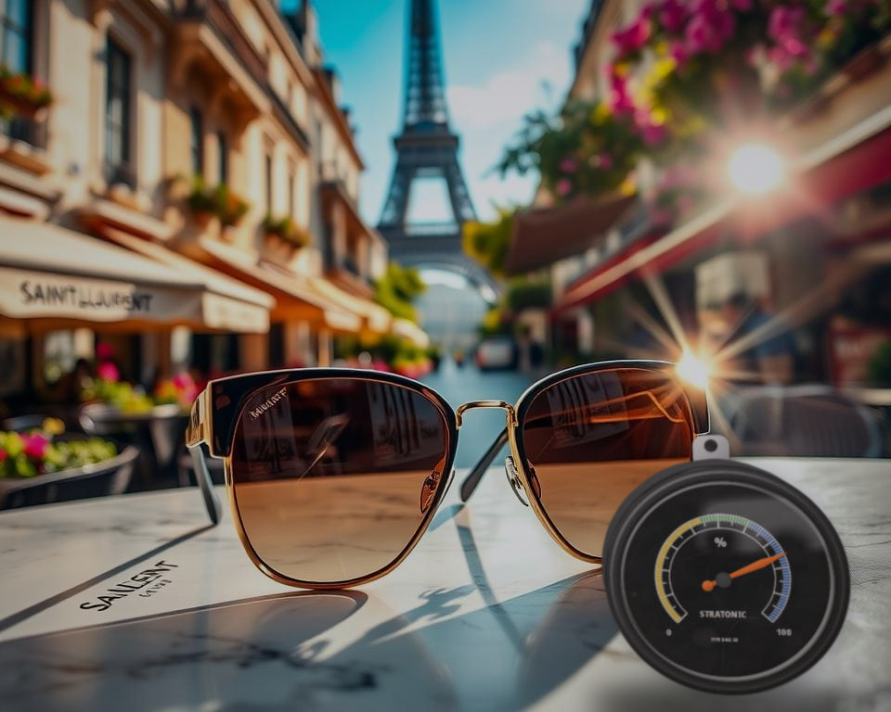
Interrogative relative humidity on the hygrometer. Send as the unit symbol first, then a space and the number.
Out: % 75
